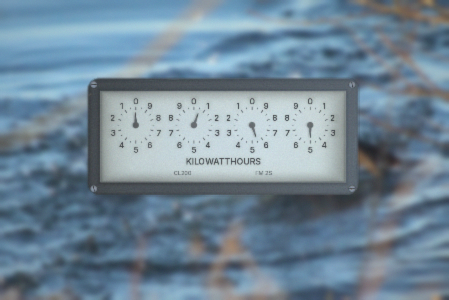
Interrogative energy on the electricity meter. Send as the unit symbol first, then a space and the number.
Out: kWh 55
